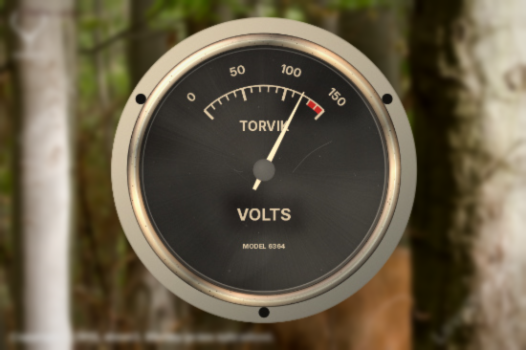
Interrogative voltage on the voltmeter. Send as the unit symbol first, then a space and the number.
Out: V 120
